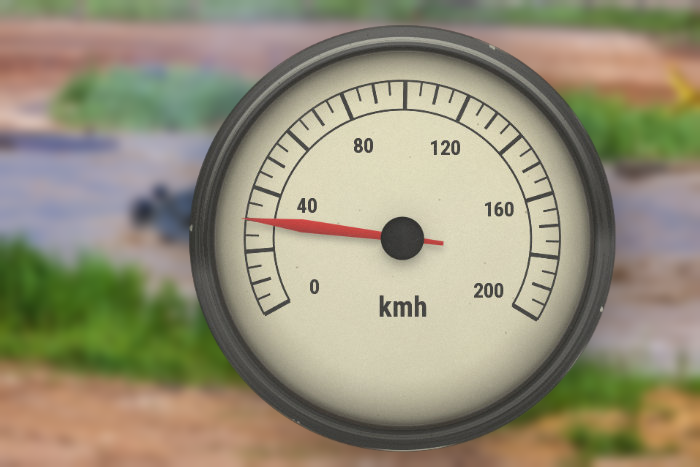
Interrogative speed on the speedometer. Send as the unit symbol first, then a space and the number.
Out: km/h 30
